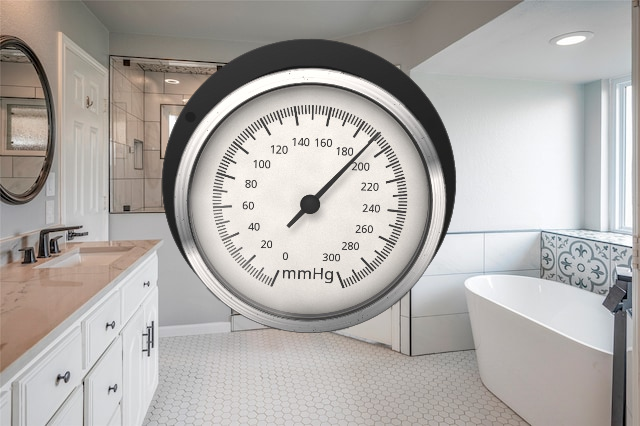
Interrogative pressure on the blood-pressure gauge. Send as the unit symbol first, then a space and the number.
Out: mmHg 190
